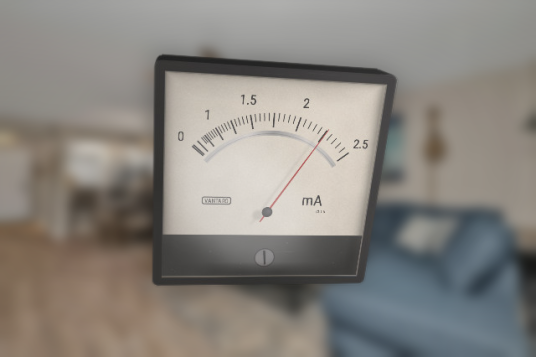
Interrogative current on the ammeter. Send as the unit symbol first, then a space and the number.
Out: mA 2.25
